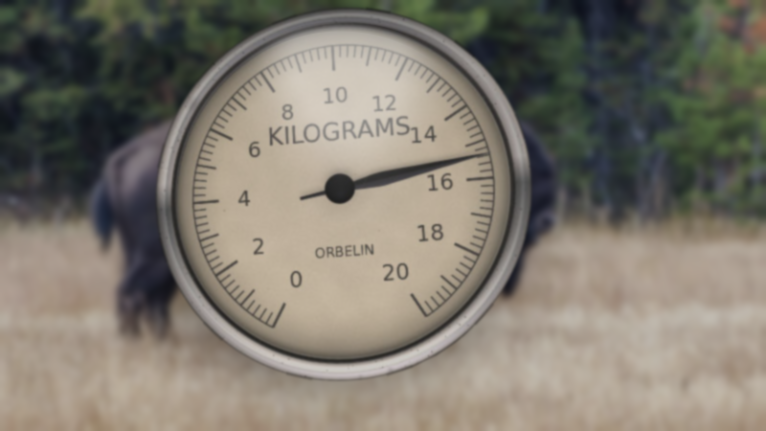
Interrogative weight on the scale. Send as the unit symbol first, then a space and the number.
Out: kg 15.4
